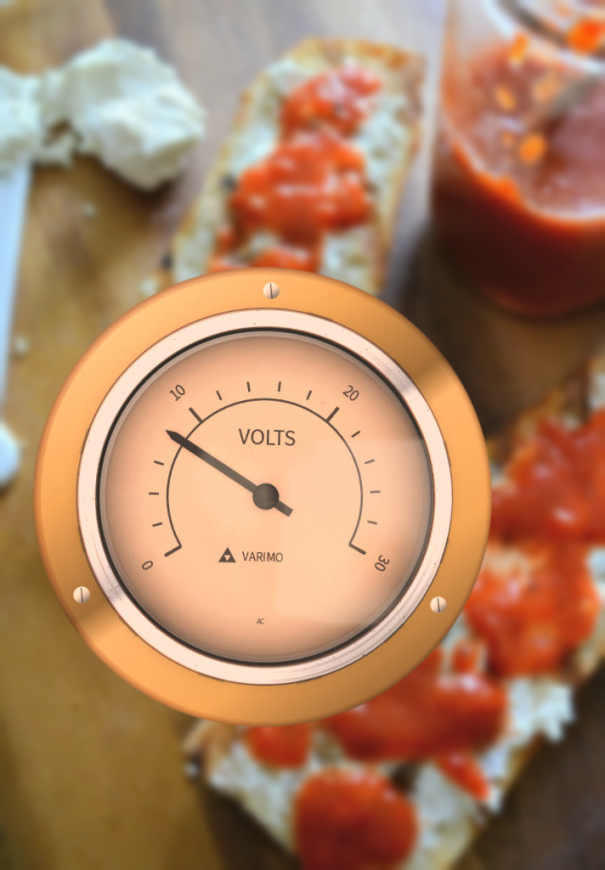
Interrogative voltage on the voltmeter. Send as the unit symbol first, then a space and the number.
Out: V 8
